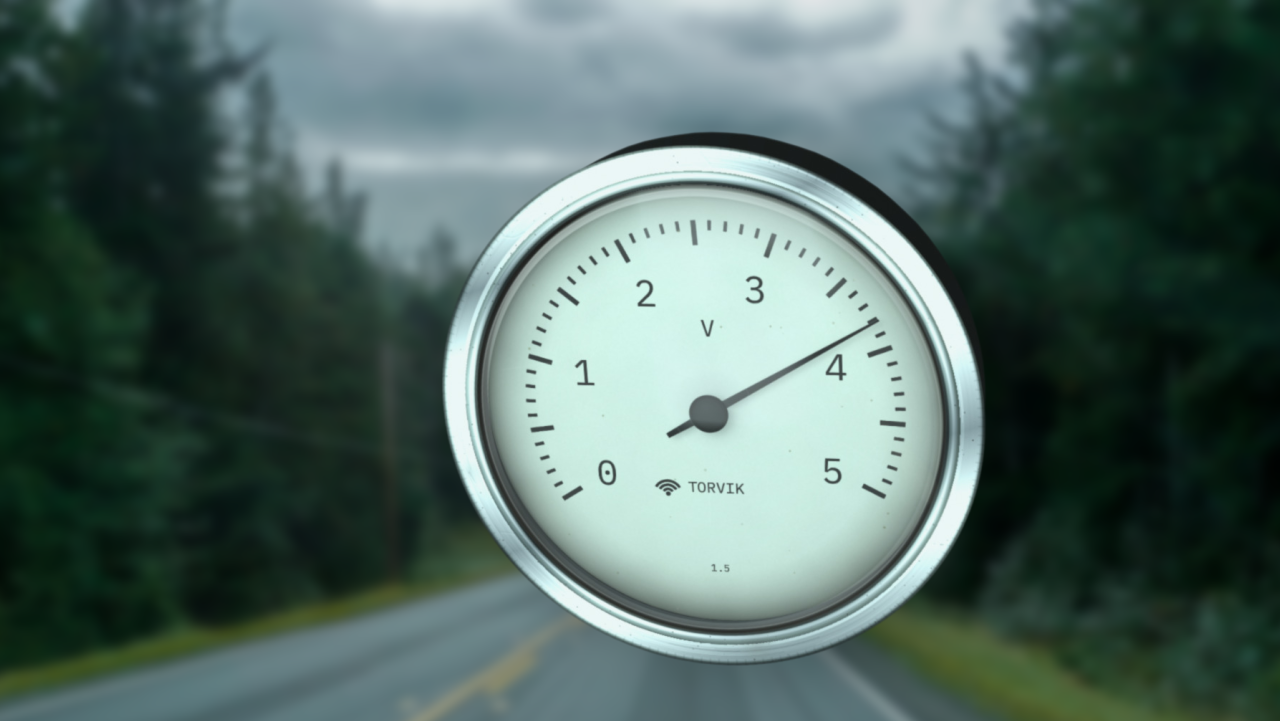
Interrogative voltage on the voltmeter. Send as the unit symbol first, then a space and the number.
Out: V 3.8
